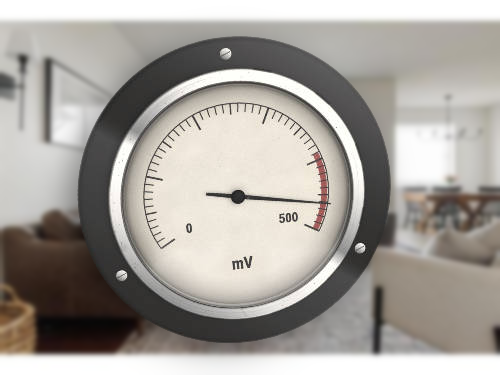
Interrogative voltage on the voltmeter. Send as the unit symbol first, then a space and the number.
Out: mV 460
